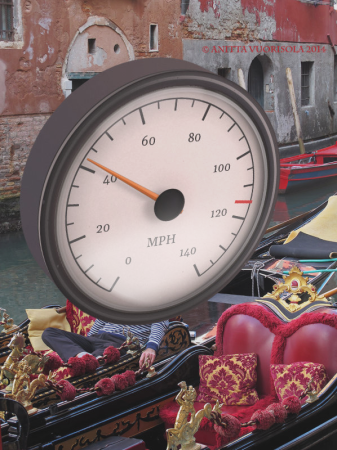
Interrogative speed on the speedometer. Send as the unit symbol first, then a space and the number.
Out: mph 42.5
